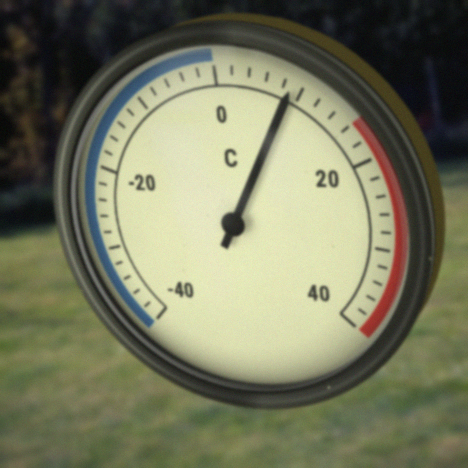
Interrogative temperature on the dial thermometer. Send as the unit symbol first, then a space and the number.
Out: °C 9
